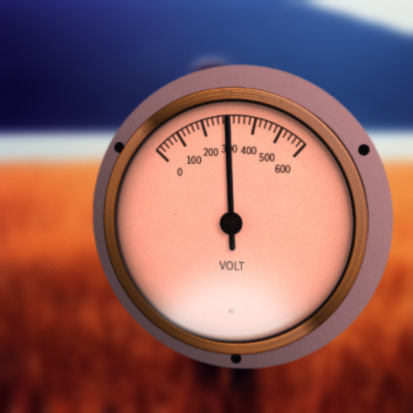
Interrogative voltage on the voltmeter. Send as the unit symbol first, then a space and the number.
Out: V 300
